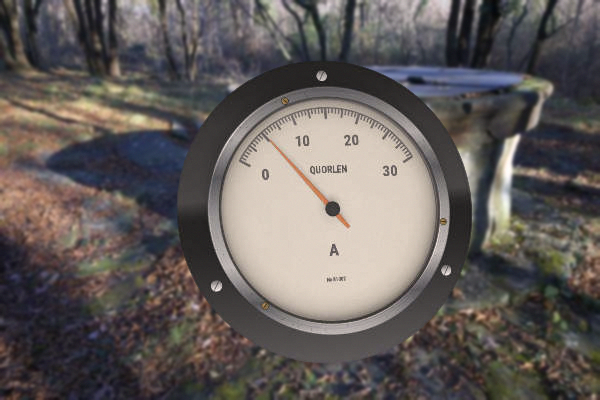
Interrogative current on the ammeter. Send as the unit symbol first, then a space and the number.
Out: A 5
